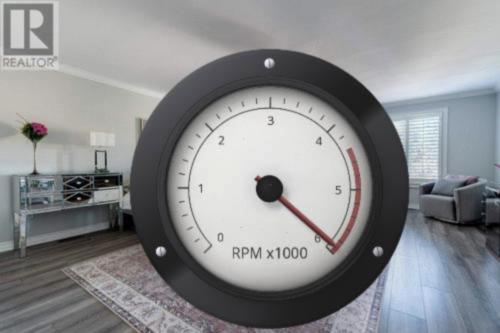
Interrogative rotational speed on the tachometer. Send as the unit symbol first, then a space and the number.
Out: rpm 5900
